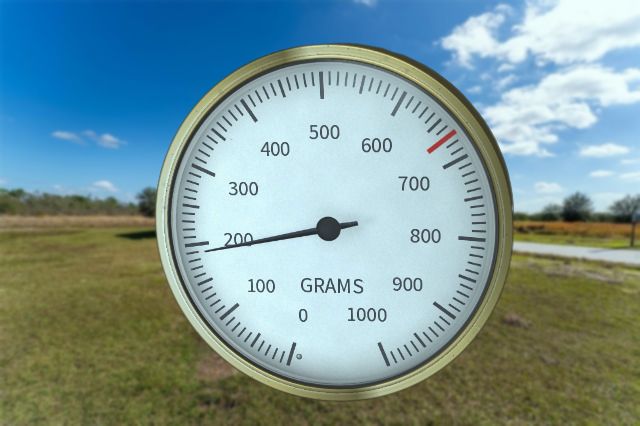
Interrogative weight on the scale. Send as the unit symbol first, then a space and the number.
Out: g 190
